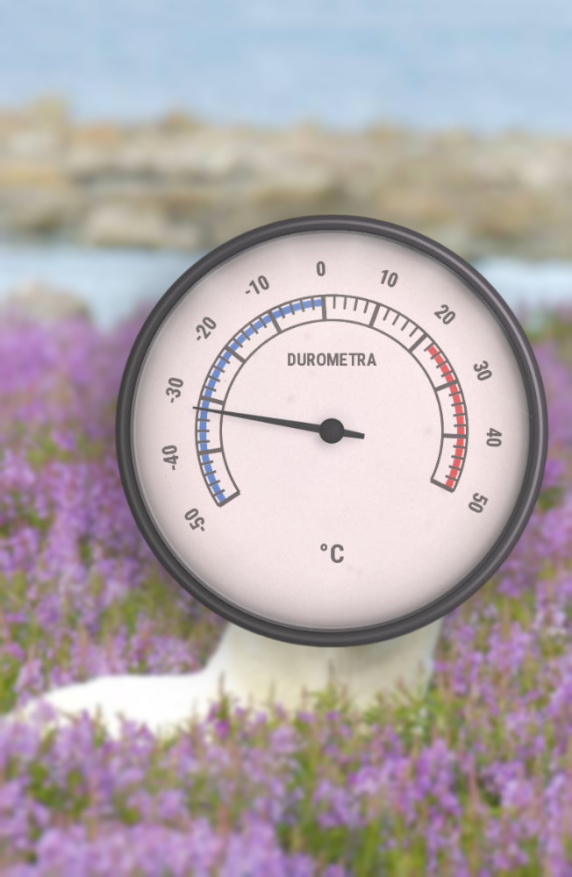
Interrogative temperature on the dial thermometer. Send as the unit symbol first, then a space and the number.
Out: °C -32
